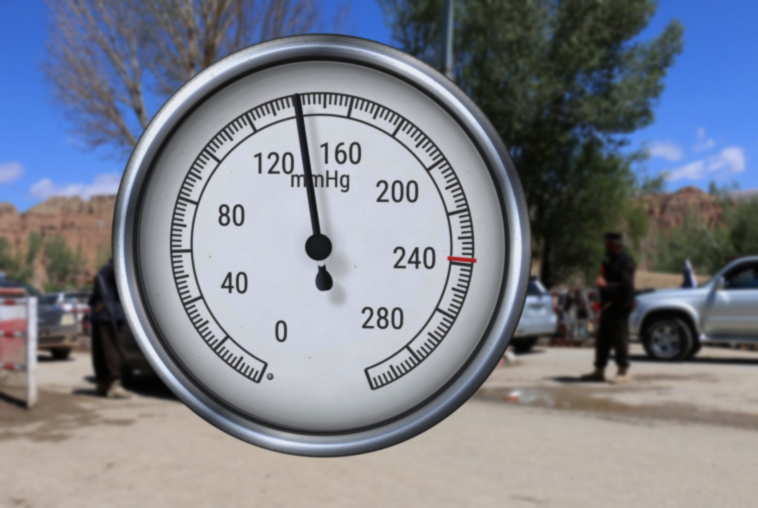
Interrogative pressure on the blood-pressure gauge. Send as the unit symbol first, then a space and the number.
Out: mmHg 140
